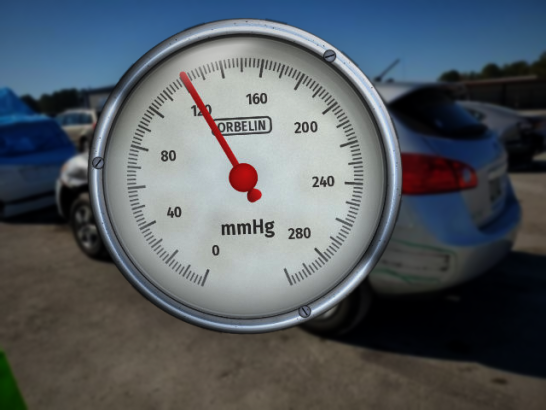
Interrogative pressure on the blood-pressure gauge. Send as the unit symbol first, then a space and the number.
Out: mmHg 122
